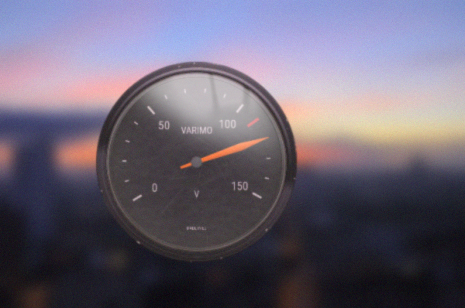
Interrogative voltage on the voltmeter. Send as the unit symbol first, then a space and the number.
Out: V 120
